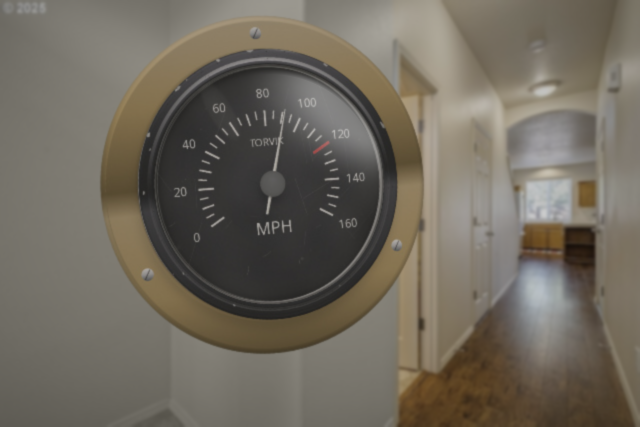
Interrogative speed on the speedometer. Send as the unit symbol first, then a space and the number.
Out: mph 90
